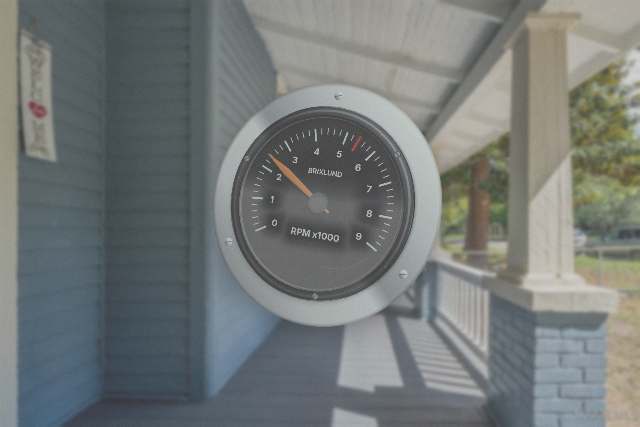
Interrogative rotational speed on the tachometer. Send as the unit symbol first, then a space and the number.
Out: rpm 2400
